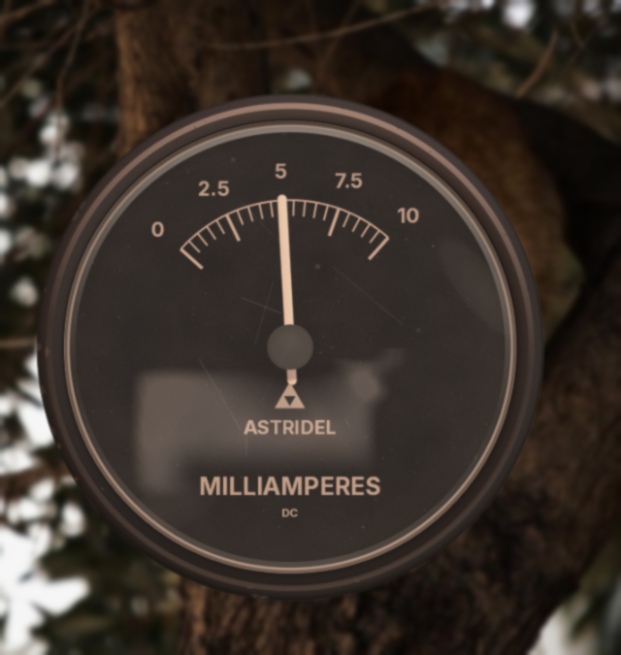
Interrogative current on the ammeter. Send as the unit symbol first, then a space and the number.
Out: mA 5
